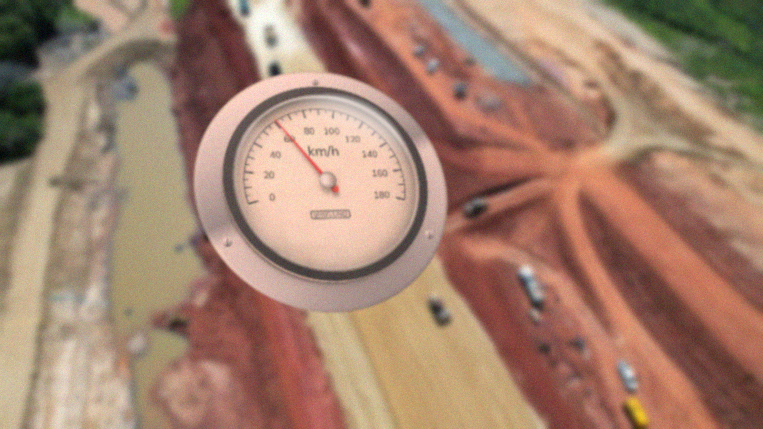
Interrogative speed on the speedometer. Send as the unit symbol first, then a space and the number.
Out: km/h 60
